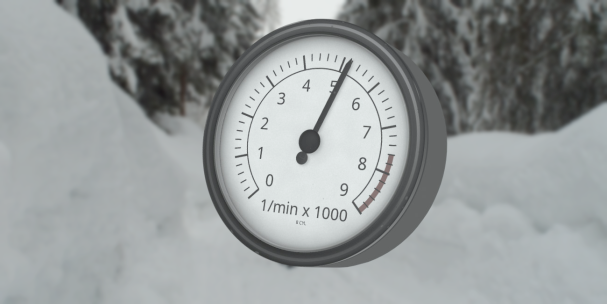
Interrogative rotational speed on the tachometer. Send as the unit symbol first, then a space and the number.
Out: rpm 5200
